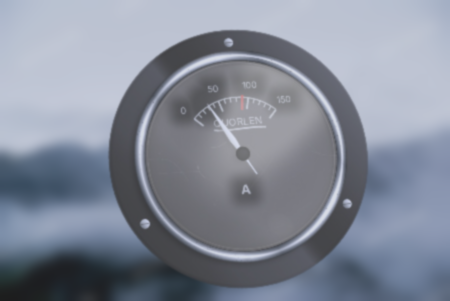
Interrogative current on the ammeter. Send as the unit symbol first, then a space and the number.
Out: A 30
